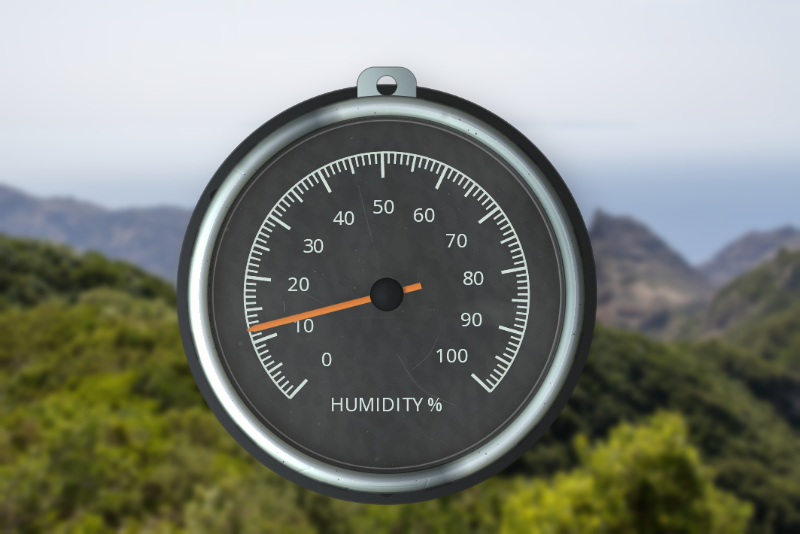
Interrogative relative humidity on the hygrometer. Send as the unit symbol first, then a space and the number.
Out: % 12
